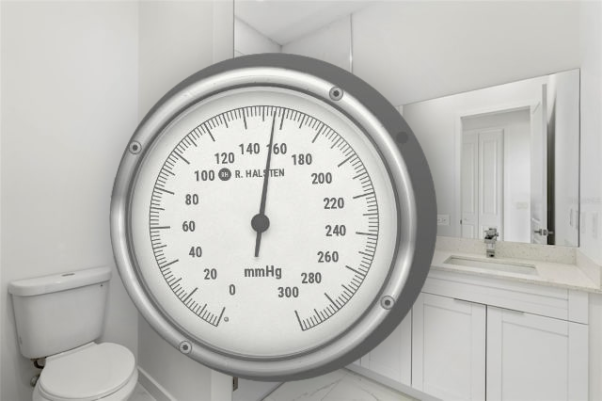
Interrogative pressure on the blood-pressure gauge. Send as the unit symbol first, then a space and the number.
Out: mmHg 156
